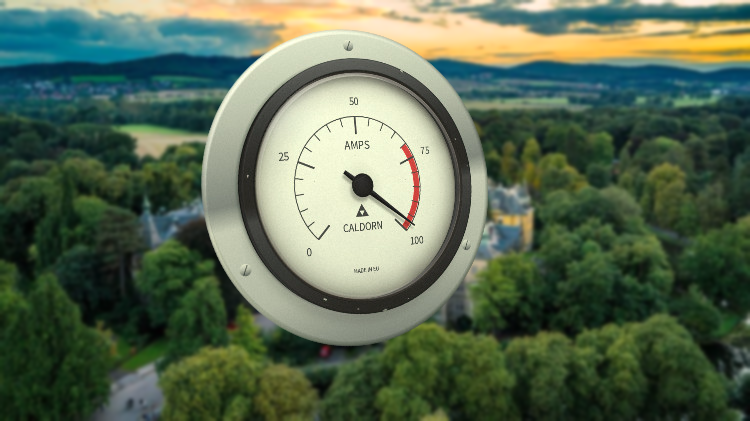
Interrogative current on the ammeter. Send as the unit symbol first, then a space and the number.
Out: A 97.5
